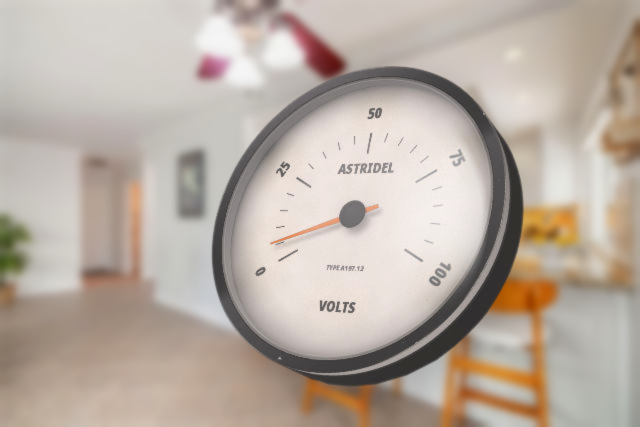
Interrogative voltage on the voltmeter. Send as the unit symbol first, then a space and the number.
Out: V 5
